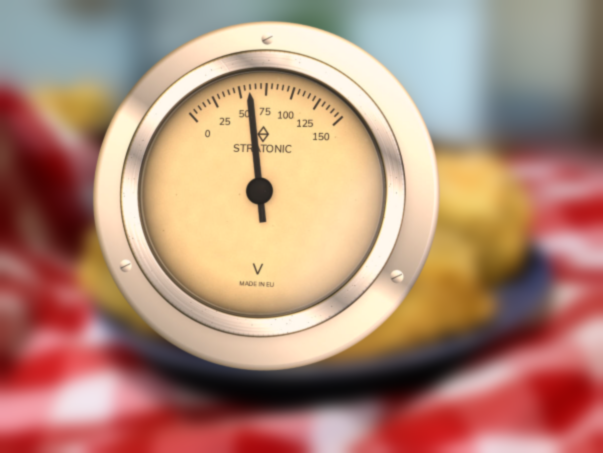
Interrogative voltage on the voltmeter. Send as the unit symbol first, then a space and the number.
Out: V 60
